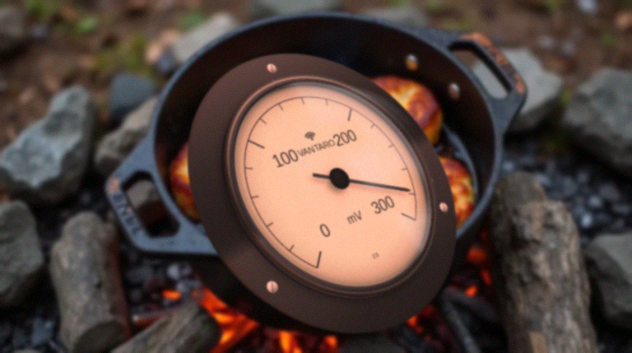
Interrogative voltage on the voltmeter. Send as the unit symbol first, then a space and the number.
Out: mV 280
